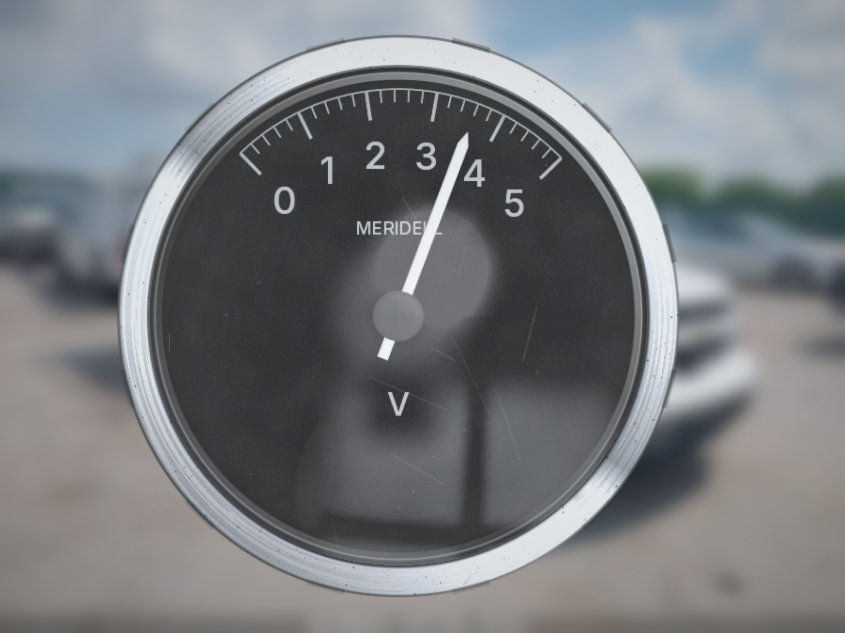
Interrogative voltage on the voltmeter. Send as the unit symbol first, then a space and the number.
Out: V 3.6
